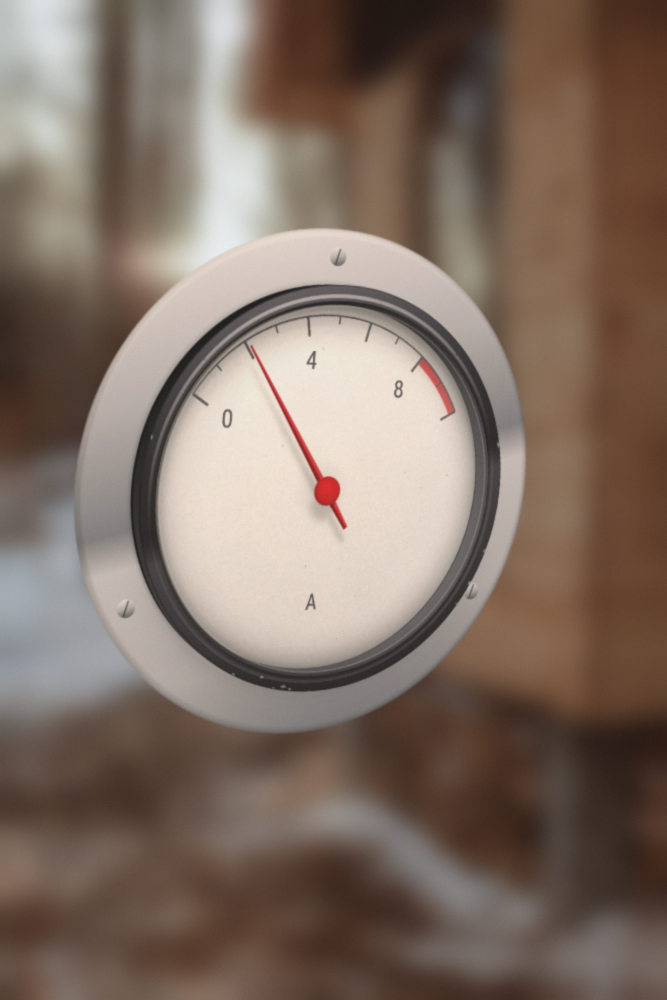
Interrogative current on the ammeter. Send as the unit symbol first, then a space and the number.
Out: A 2
